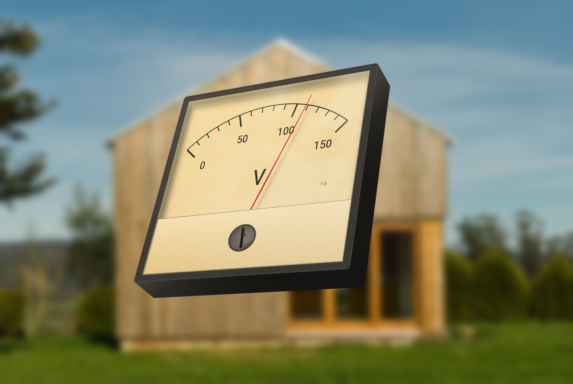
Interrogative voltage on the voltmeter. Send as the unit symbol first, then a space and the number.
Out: V 110
